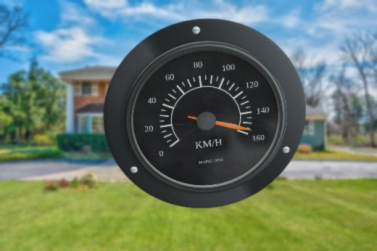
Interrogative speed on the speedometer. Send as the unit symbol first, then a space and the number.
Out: km/h 155
